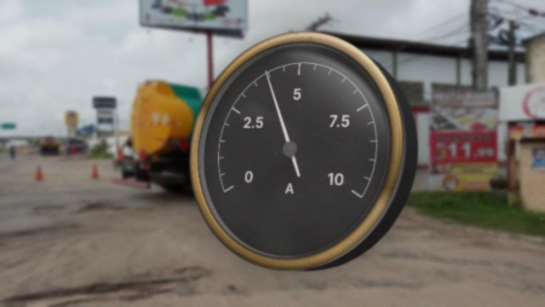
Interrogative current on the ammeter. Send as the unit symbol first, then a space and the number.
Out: A 4
